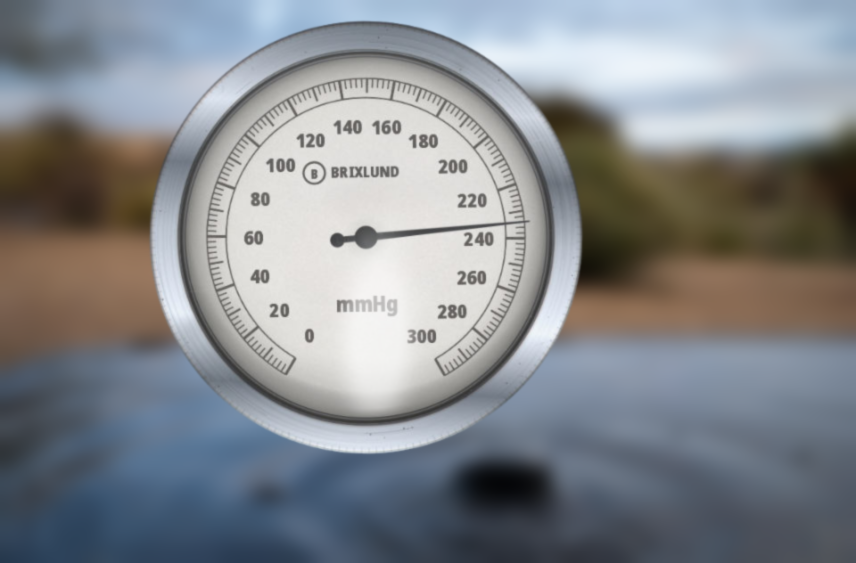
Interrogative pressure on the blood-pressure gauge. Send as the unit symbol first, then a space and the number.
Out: mmHg 234
